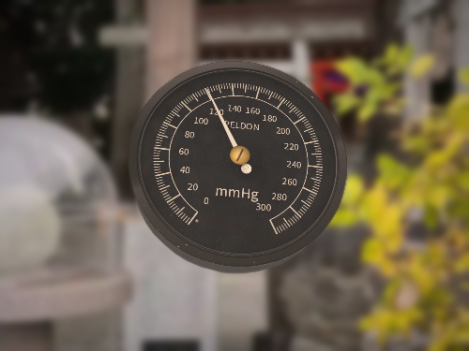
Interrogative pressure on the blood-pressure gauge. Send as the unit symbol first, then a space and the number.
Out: mmHg 120
